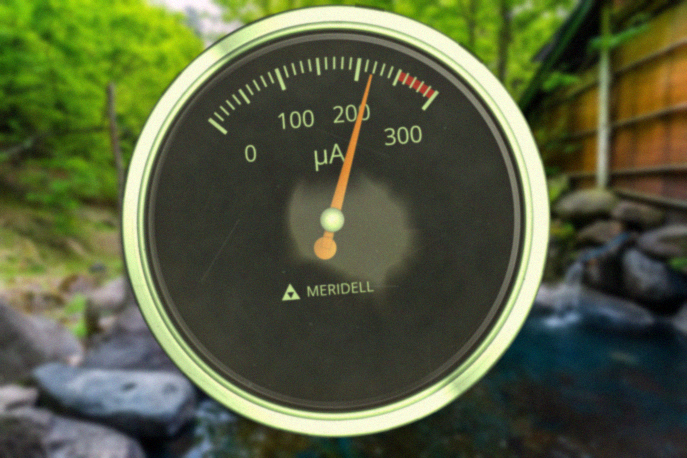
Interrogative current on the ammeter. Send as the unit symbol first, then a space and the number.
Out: µA 220
